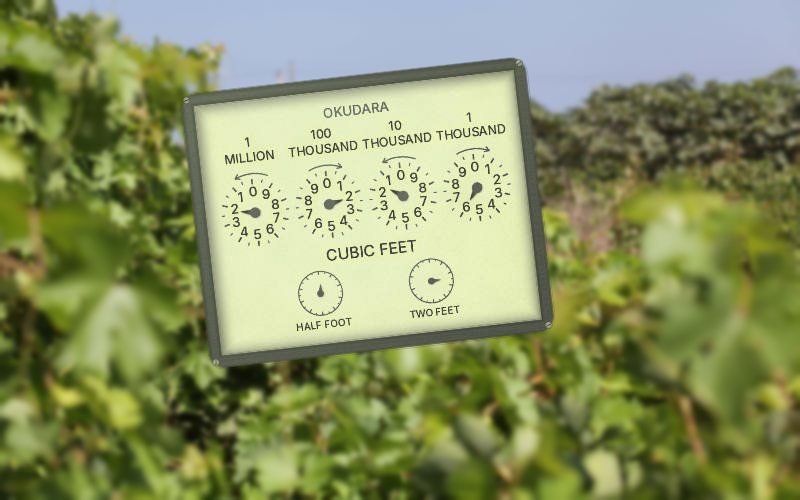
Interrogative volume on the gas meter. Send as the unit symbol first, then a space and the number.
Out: ft³ 221600
